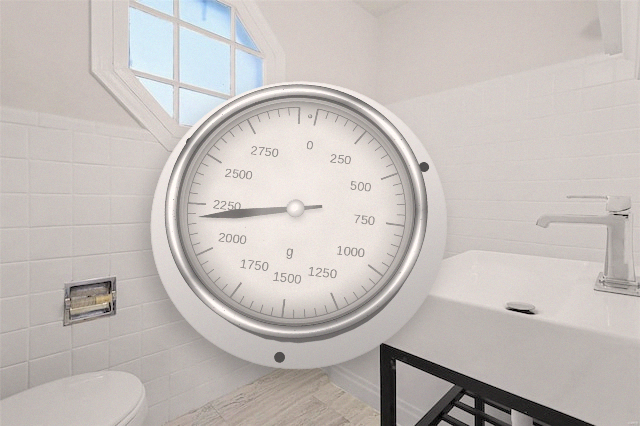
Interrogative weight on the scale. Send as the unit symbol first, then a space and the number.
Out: g 2175
